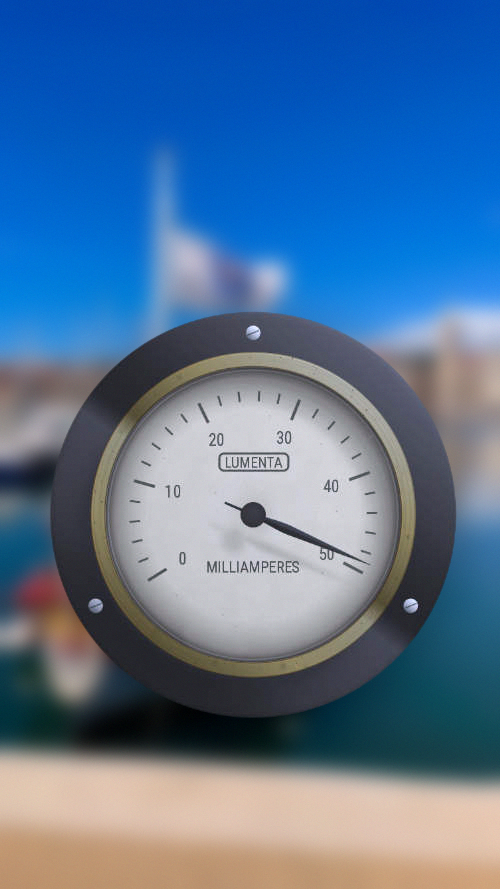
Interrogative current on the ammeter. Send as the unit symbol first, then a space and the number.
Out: mA 49
